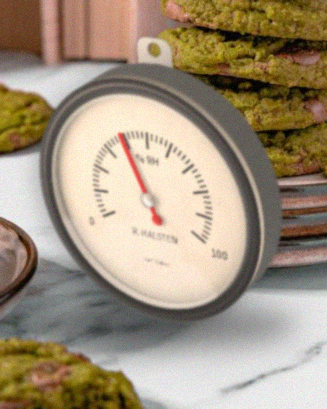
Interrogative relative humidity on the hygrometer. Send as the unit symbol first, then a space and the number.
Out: % 40
